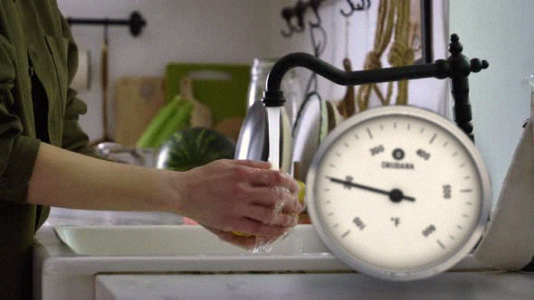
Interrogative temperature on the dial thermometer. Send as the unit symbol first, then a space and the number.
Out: °F 200
